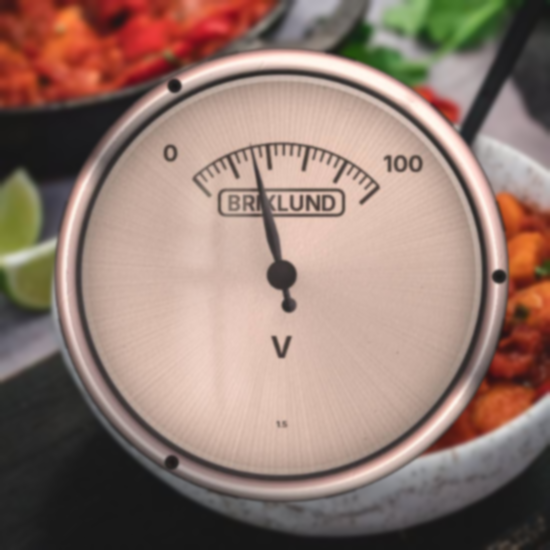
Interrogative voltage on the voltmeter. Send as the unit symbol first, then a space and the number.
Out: V 32
